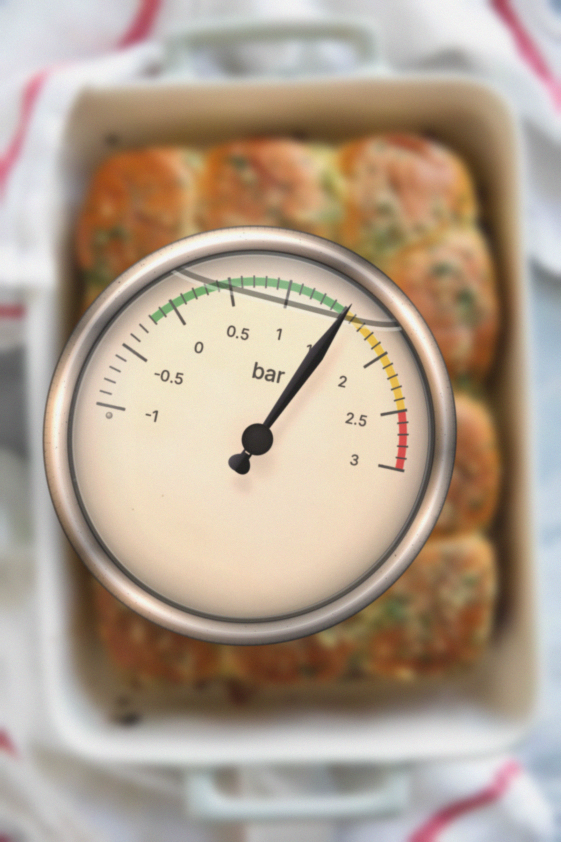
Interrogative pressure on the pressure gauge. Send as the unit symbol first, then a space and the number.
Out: bar 1.5
